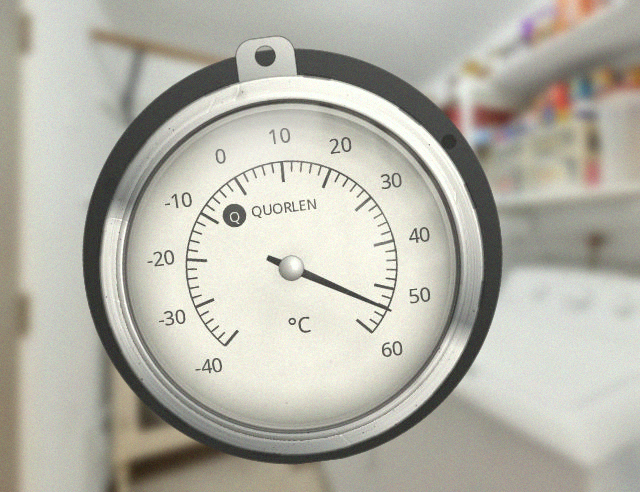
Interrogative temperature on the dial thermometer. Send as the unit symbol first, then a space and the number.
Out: °C 54
